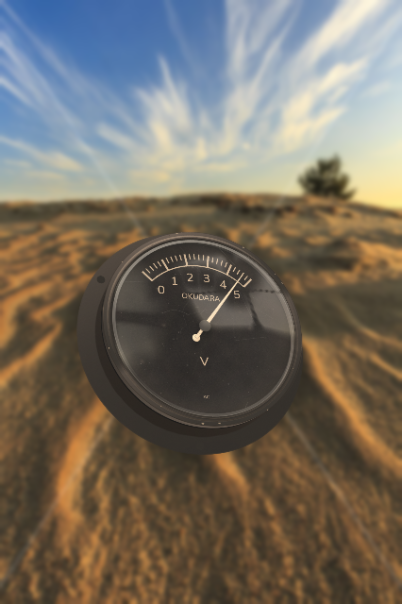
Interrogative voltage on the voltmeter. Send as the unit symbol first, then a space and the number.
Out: V 4.6
